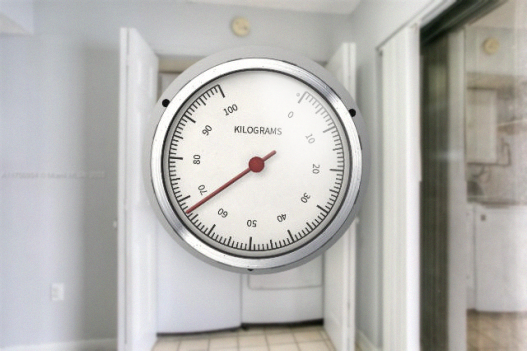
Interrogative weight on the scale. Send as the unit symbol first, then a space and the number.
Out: kg 67
